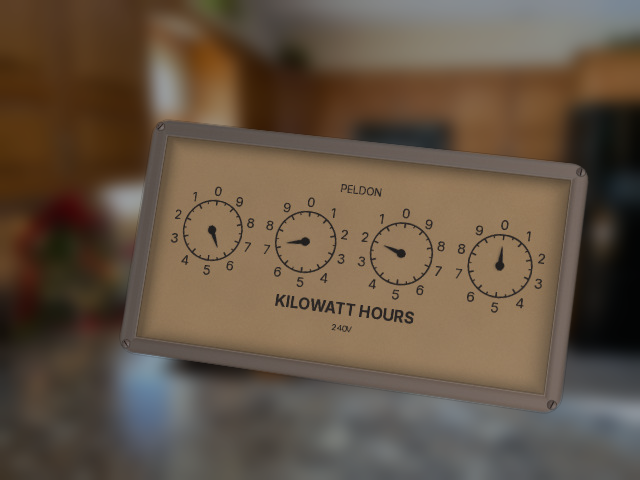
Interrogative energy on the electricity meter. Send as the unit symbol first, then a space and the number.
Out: kWh 5720
